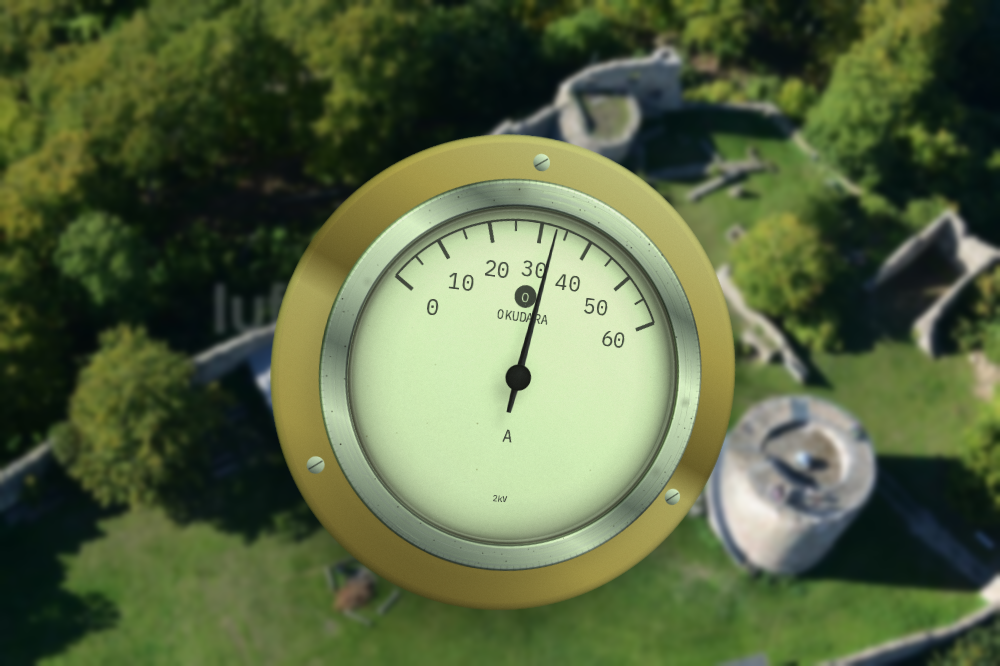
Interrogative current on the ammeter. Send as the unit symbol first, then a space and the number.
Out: A 32.5
